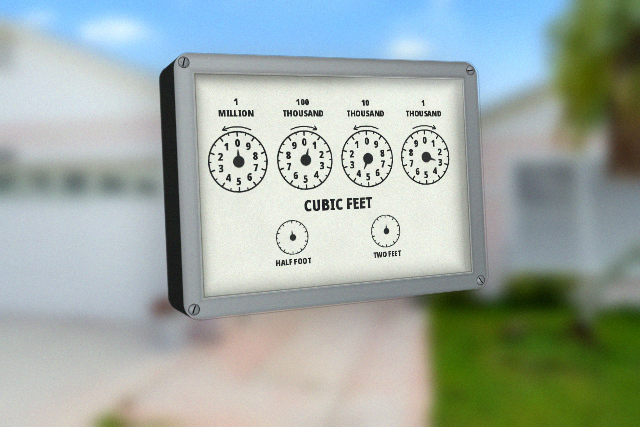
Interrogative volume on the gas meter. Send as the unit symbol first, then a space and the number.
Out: ft³ 4300
